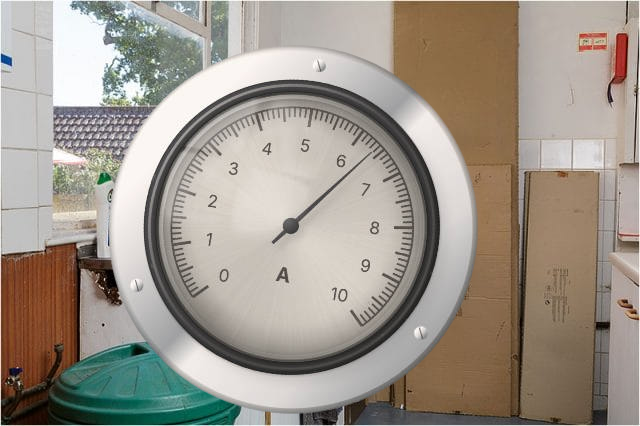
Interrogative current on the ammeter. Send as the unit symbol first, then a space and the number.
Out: A 6.4
